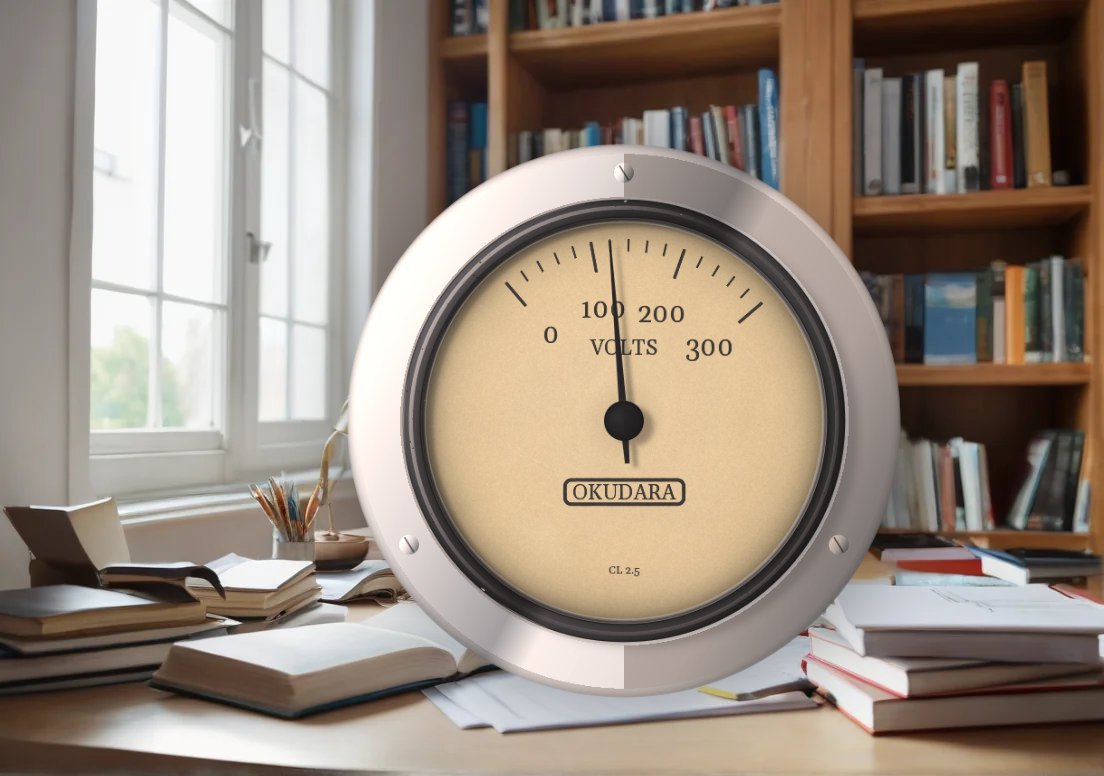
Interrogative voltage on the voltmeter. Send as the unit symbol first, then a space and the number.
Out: V 120
